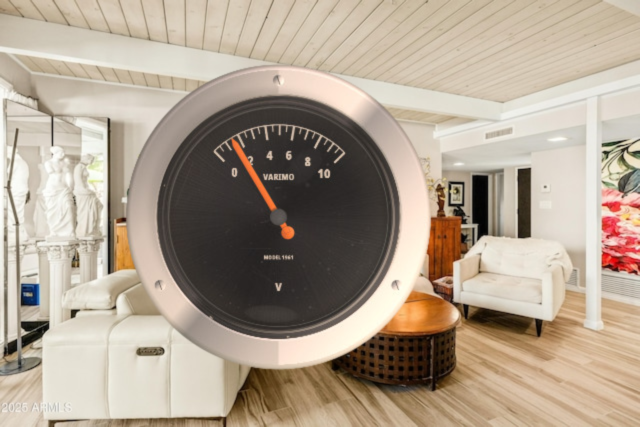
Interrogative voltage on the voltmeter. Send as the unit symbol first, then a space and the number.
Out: V 1.5
